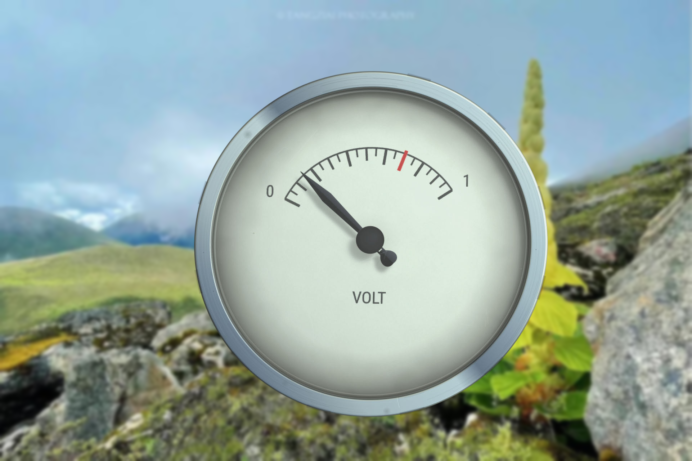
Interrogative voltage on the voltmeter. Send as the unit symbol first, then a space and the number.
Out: V 0.15
